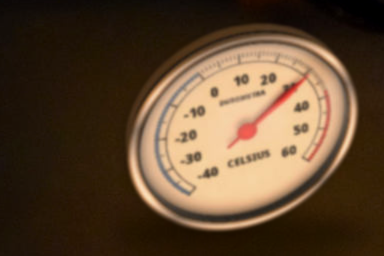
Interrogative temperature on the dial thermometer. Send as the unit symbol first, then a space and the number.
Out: °C 30
